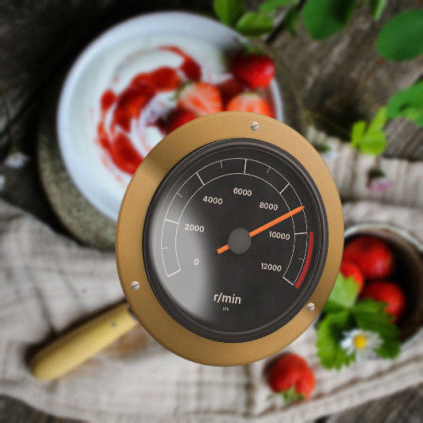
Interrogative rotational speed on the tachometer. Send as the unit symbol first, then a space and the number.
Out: rpm 9000
